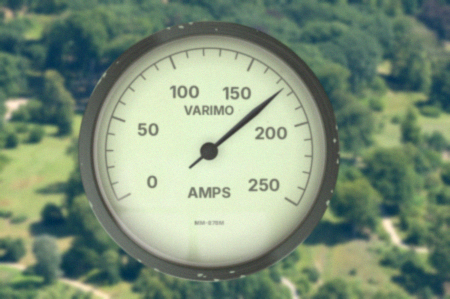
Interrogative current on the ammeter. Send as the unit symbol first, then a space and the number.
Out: A 175
